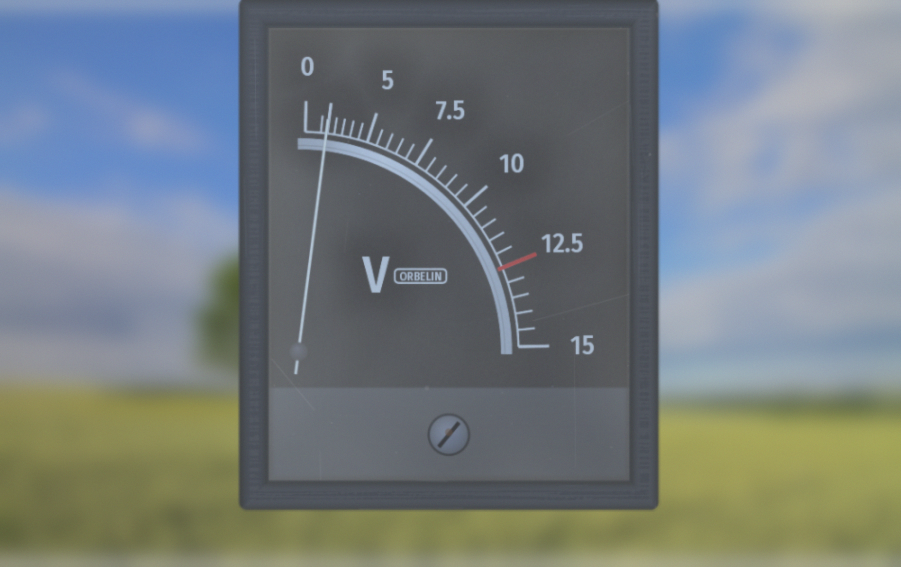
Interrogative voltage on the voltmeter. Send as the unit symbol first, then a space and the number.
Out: V 2.5
